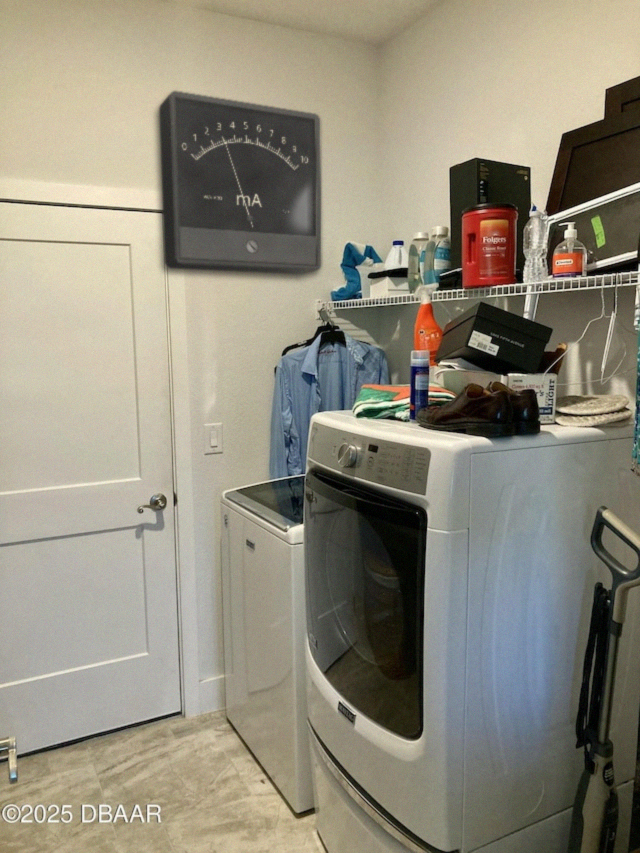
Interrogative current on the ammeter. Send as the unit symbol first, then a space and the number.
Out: mA 3
